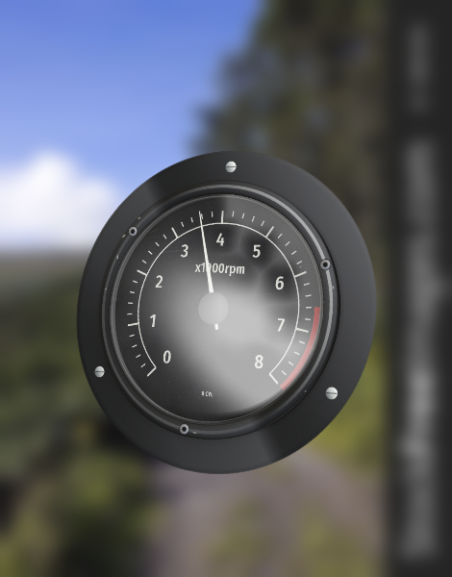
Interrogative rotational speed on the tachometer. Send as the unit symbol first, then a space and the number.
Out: rpm 3600
